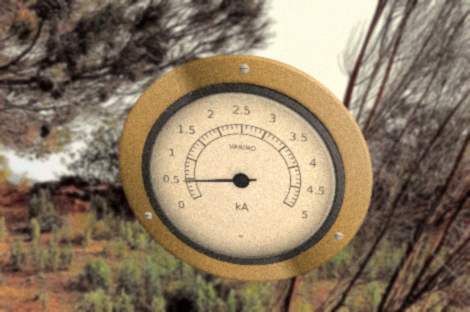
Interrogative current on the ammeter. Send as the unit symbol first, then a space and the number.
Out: kA 0.5
